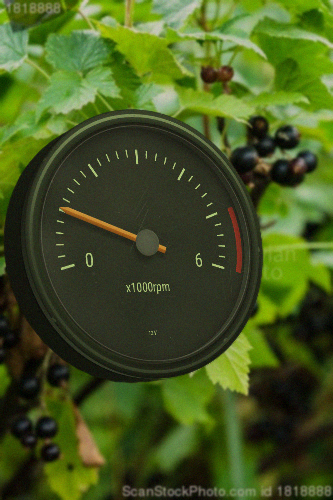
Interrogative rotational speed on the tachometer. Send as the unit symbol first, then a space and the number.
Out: rpm 1000
